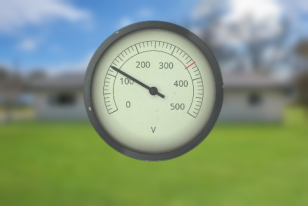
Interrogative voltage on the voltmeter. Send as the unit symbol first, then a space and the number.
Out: V 120
